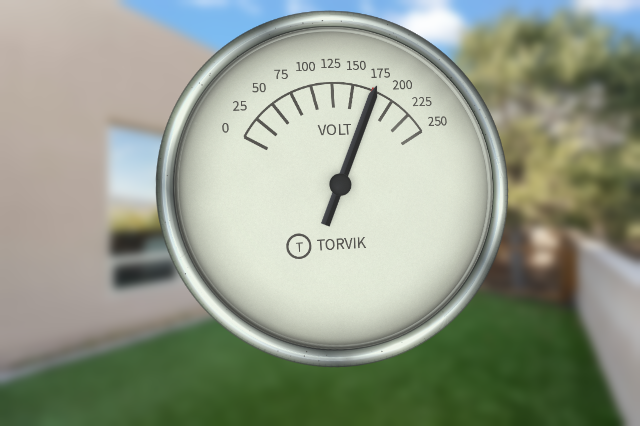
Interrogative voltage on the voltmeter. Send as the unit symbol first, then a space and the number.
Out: V 175
